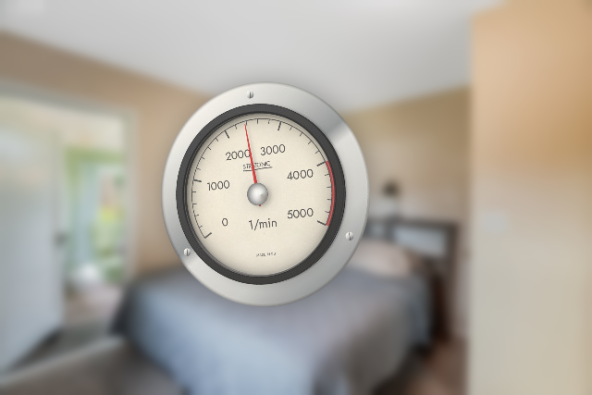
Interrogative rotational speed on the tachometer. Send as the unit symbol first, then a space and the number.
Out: rpm 2400
